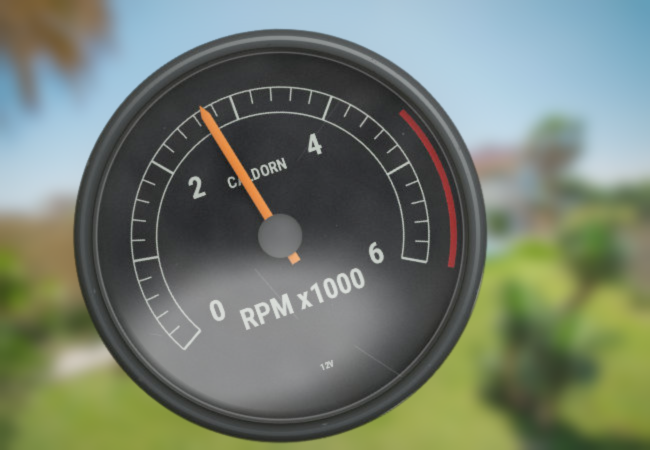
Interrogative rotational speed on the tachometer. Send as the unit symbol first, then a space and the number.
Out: rpm 2700
